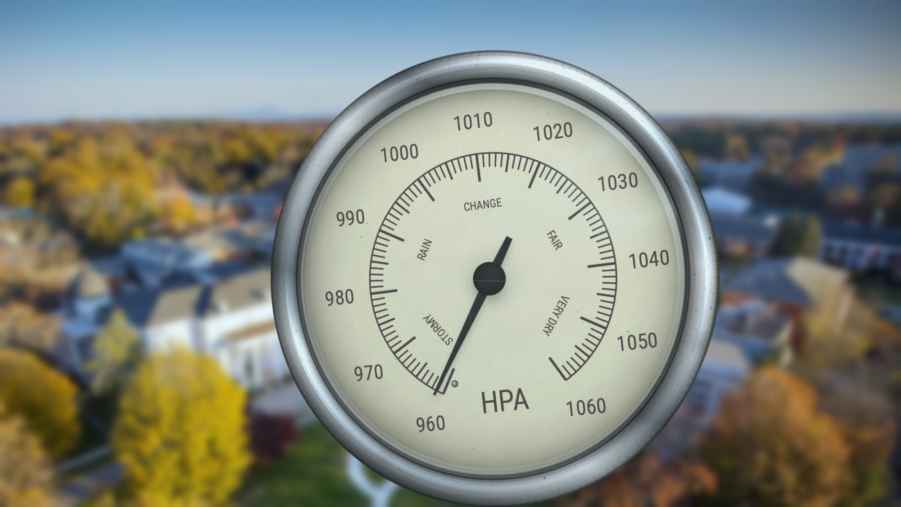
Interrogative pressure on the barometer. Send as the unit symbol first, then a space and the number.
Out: hPa 961
